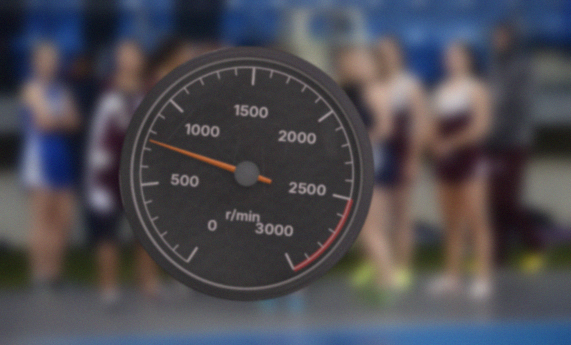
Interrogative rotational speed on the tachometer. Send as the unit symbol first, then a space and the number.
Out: rpm 750
